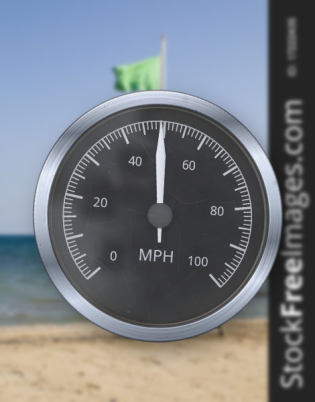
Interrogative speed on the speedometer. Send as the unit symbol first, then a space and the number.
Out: mph 49
